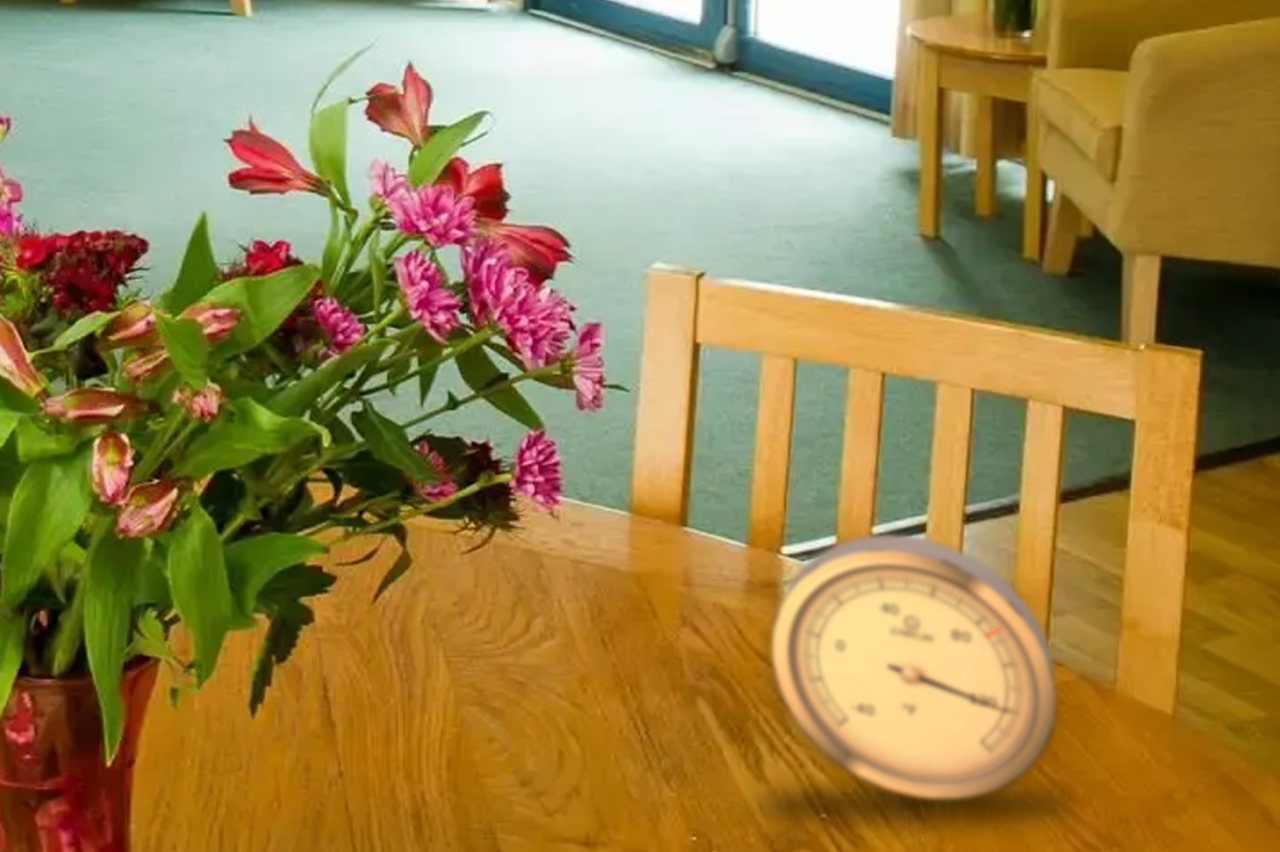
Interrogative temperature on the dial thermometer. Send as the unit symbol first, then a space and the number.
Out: °F 120
